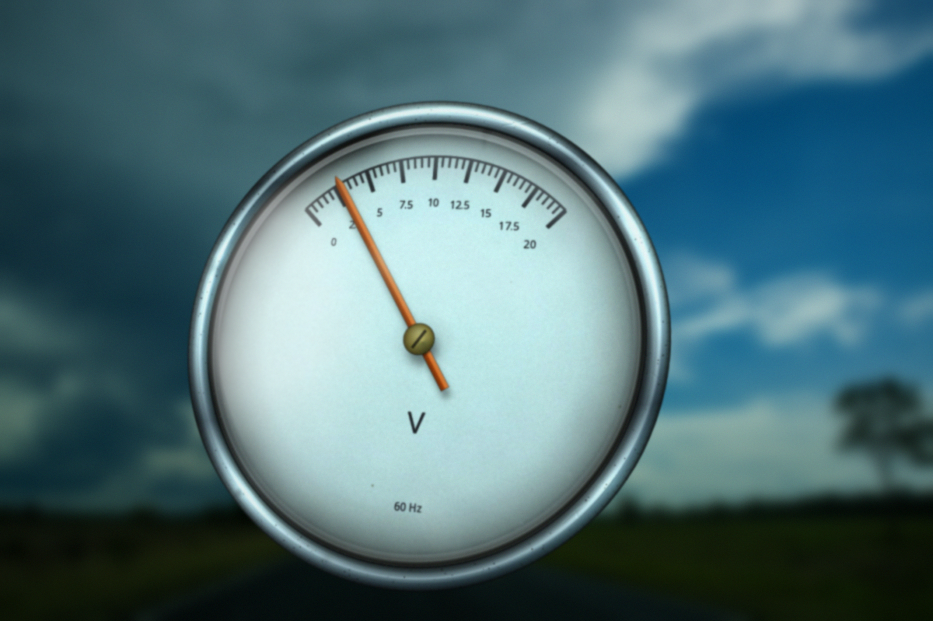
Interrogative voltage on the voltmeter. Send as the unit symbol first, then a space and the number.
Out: V 3
